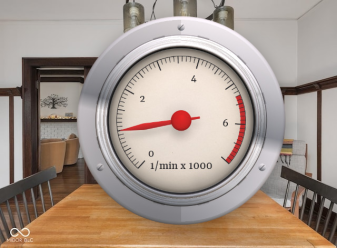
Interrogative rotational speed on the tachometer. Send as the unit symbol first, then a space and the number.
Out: rpm 1000
